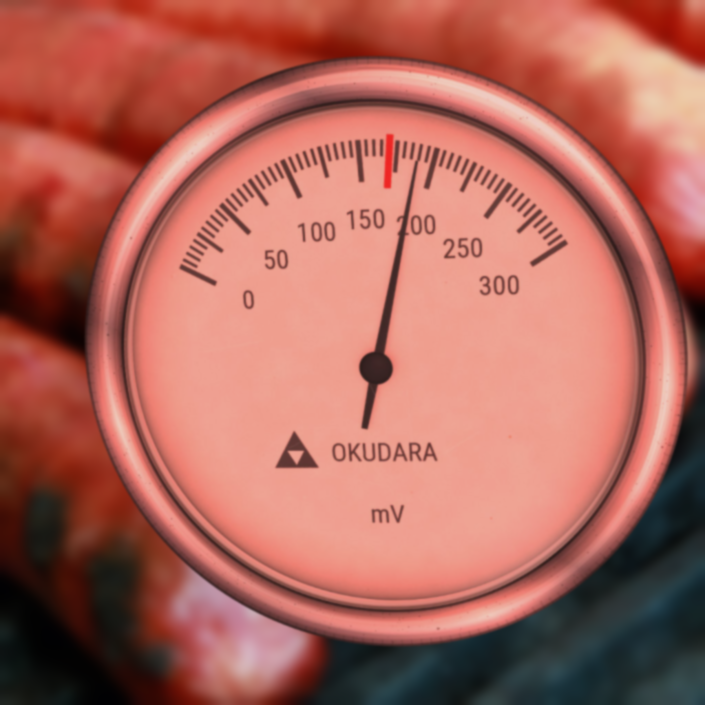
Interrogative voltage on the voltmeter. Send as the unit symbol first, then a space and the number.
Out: mV 190
